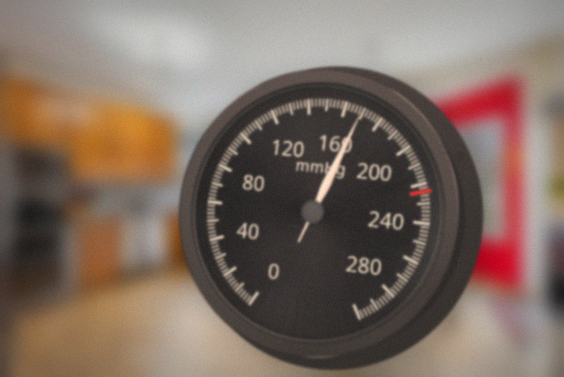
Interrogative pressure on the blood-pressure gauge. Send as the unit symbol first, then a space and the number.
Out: mmHg 170
